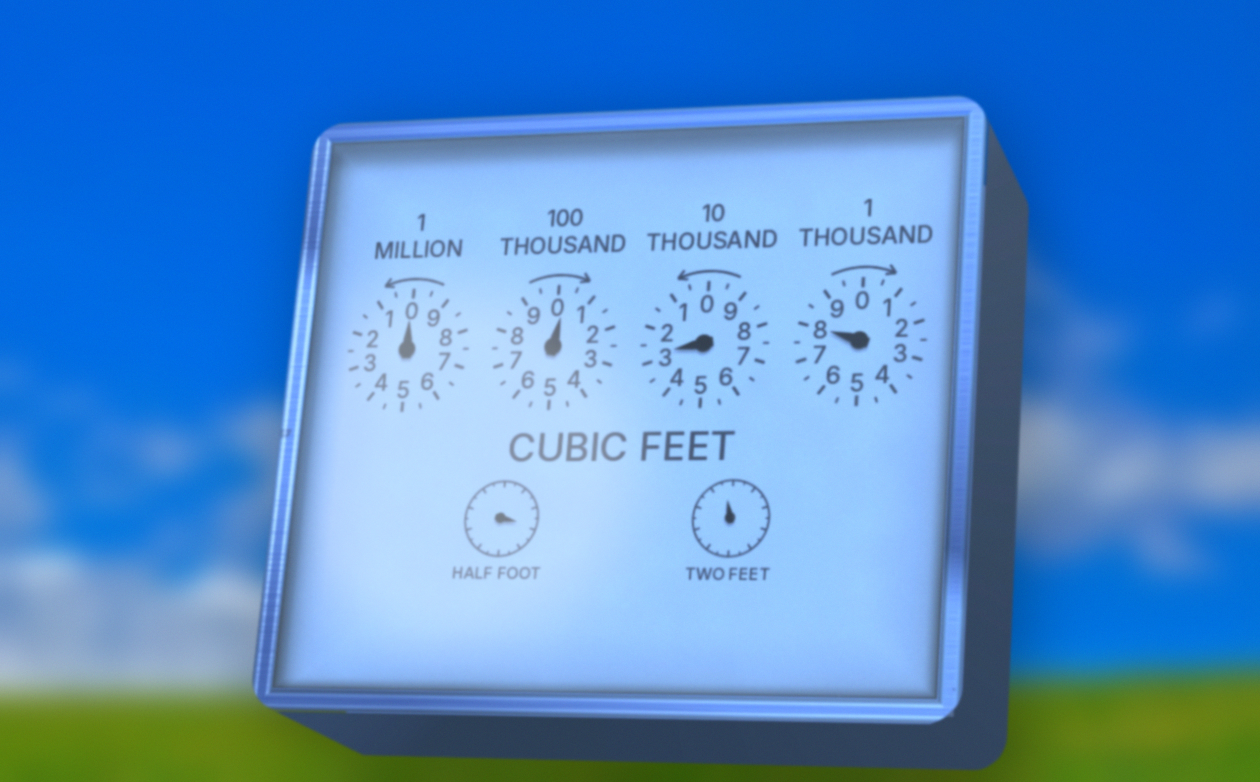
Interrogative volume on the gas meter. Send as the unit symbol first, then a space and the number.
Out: ft³ 2800
